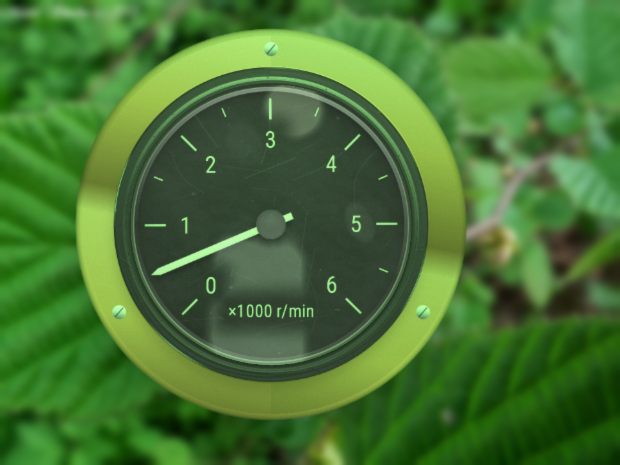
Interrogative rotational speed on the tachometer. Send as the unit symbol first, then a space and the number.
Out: rpm 500
